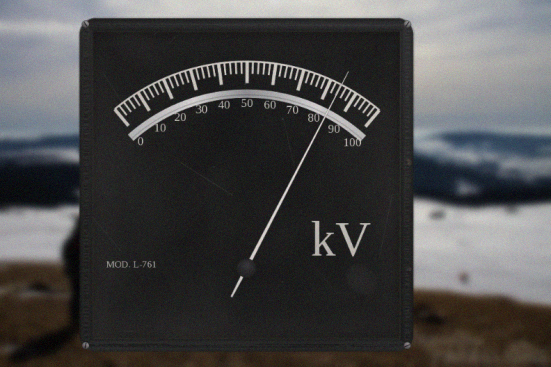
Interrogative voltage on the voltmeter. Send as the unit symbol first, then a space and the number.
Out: kV 84
